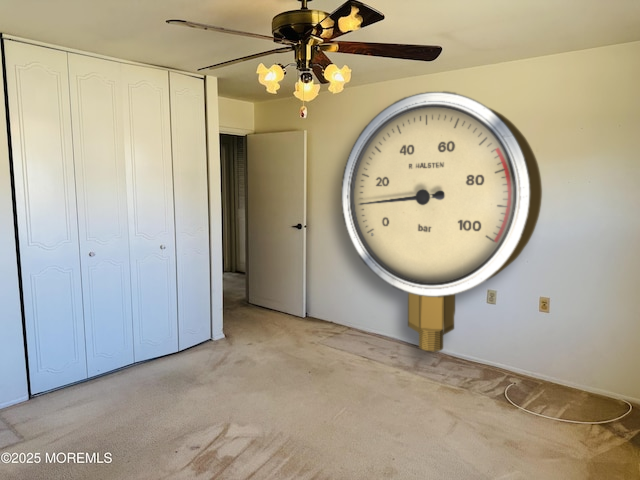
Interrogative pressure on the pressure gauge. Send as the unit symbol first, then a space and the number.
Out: bar 10
